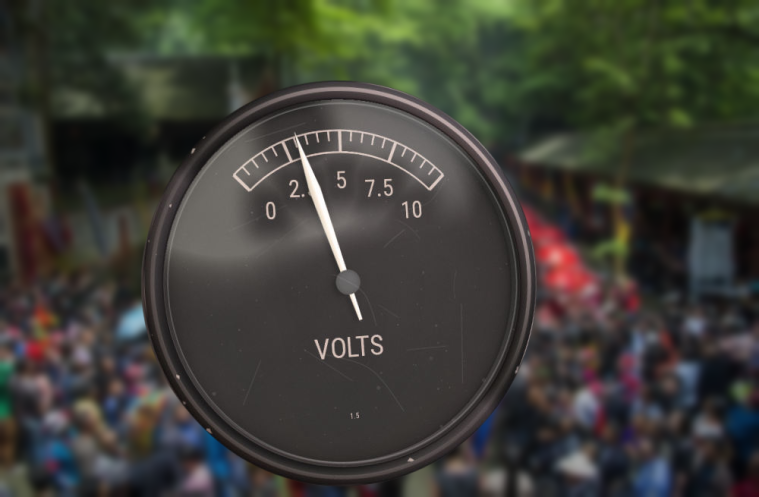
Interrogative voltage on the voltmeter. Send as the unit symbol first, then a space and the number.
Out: V 3
